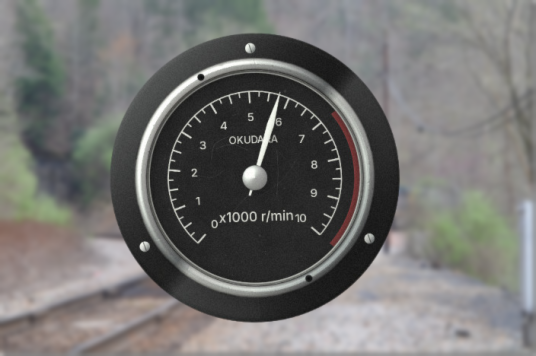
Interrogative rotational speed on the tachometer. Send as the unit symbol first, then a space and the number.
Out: rpm 5750
